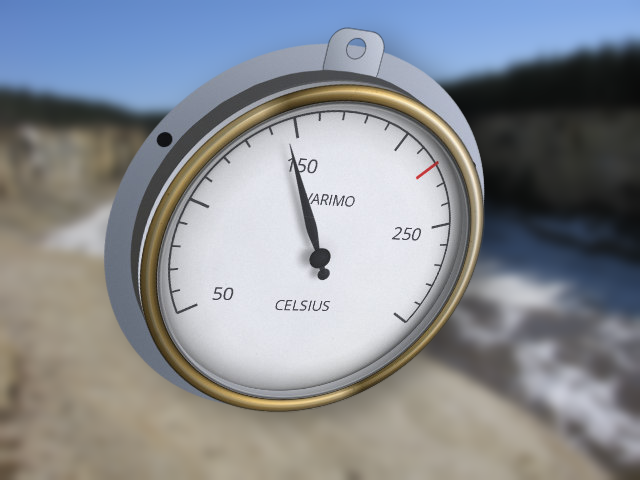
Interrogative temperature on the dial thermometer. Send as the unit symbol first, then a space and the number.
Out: °C 145
